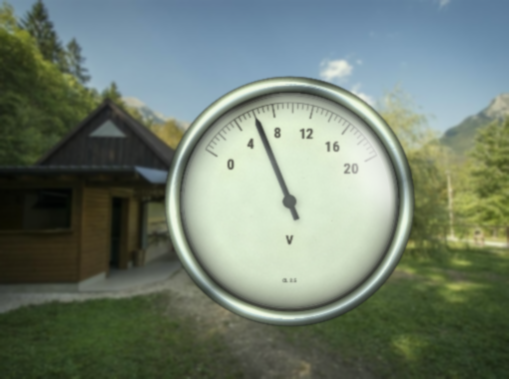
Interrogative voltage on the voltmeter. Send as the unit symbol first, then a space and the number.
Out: V 6
